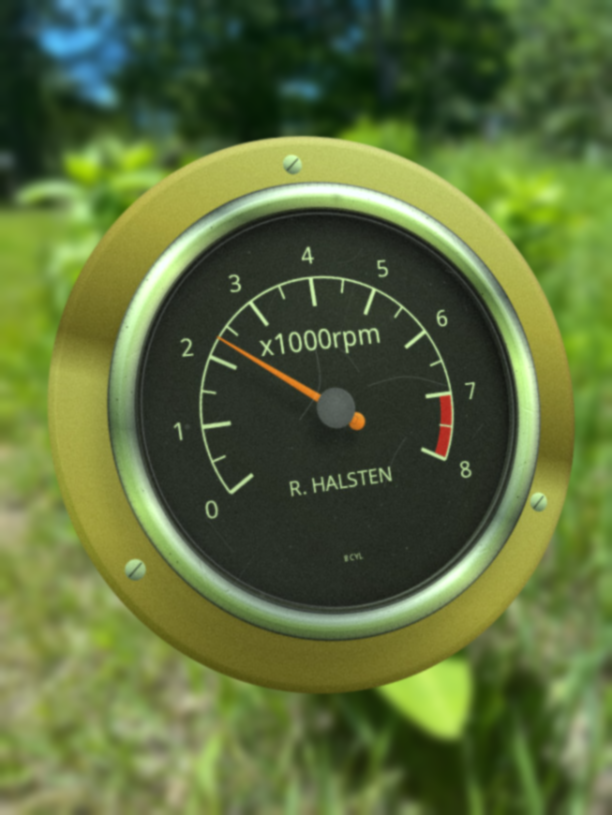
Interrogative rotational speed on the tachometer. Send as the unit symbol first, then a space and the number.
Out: rpm 2250
